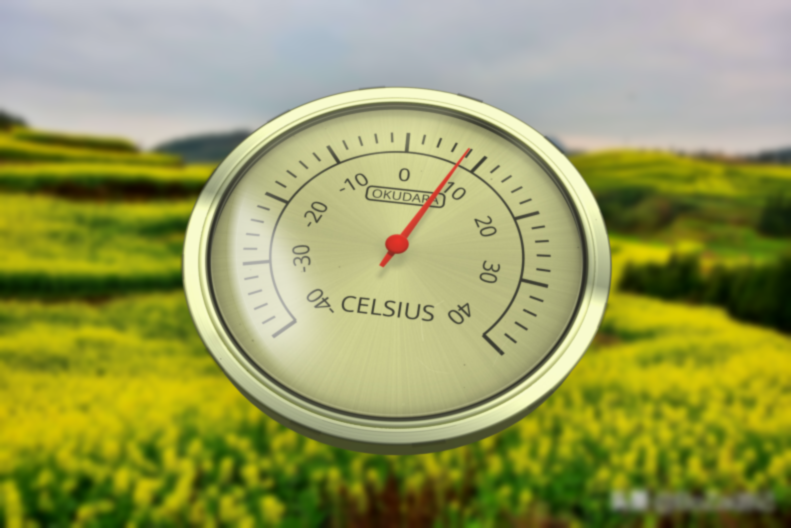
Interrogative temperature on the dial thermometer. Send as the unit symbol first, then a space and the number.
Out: °C 8
